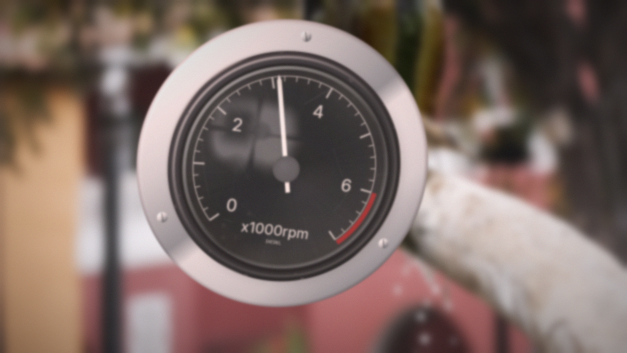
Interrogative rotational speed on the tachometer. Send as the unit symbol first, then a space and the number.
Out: rpm 3100
